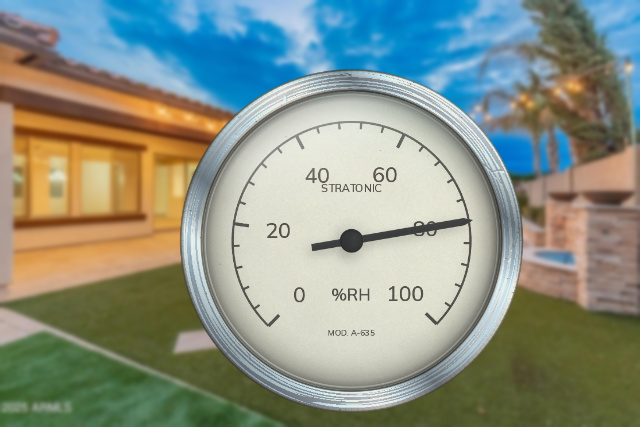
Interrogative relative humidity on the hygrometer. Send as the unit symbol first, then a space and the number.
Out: % 80
